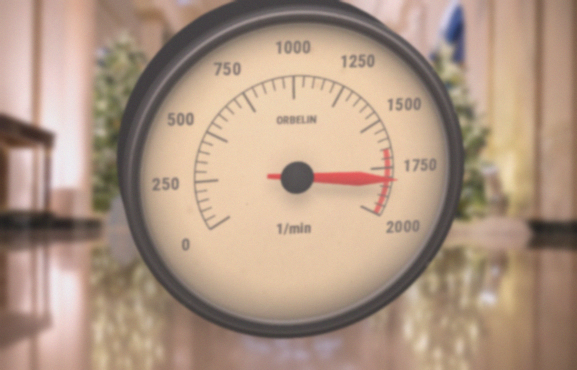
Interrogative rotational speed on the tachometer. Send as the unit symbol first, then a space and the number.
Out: rpm 1800
